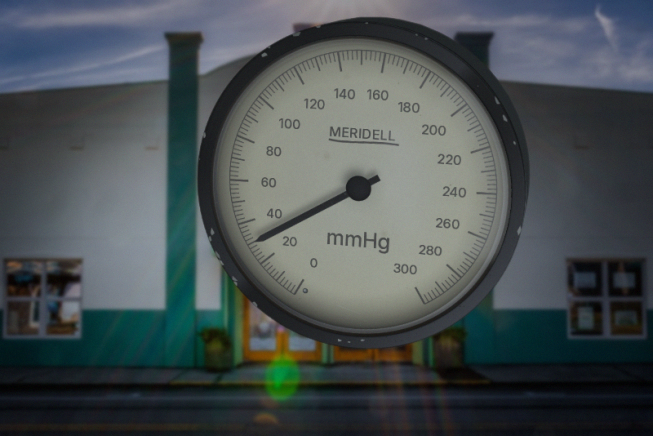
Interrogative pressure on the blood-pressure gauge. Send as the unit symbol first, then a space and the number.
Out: mmHg 30
